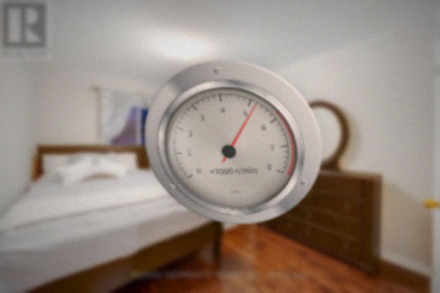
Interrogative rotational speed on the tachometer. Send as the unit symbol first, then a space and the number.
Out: rpm 5200
